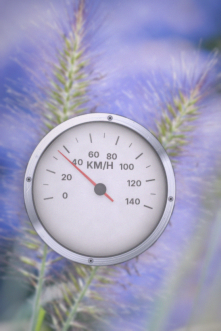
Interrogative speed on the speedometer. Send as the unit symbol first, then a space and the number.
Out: km/h 35
